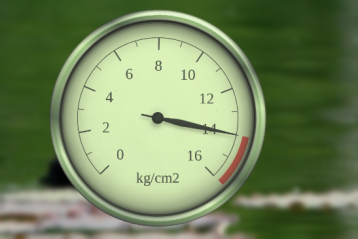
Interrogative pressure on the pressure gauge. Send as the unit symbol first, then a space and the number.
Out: kg/cm² 14
